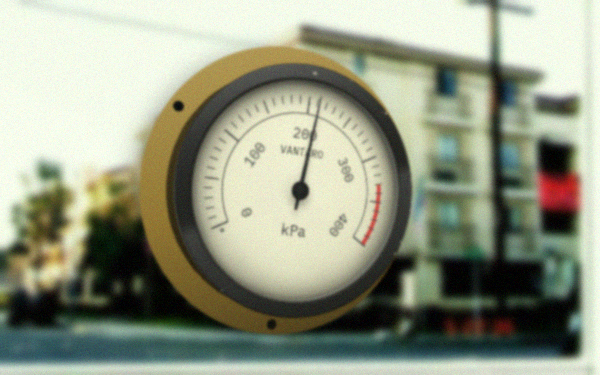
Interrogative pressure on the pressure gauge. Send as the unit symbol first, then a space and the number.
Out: kPa 210
